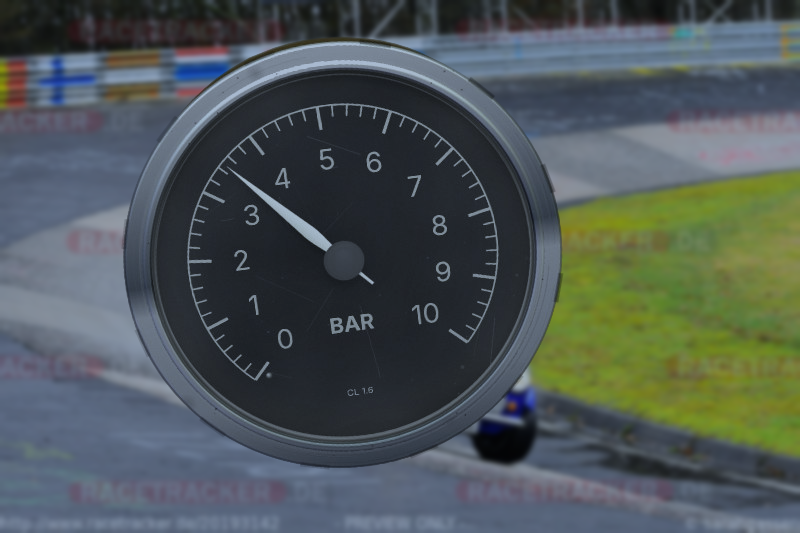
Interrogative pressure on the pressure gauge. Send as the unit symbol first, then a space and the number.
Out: bar 3.5
